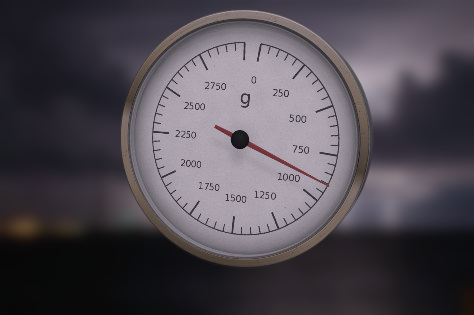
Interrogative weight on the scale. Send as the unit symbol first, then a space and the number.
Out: g 900
